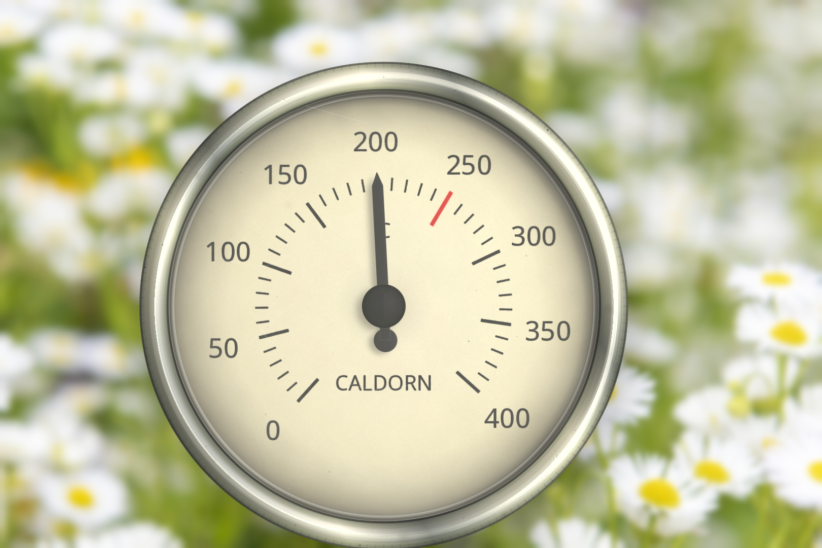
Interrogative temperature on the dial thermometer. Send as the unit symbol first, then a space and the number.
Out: °C 200
